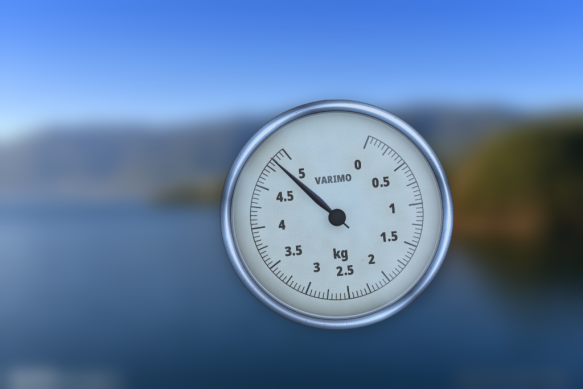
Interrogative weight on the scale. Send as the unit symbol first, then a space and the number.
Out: kg 4.85
